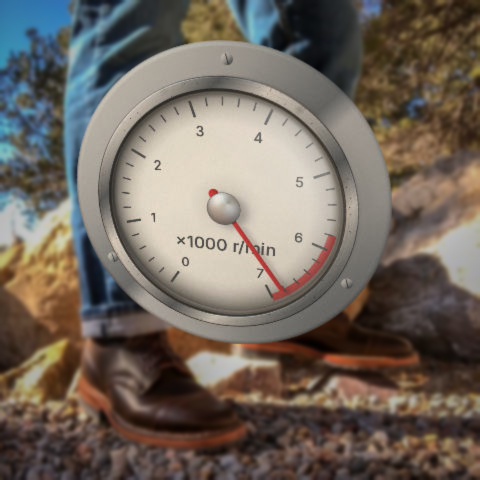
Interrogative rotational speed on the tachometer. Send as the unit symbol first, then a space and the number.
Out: rpm 6800
